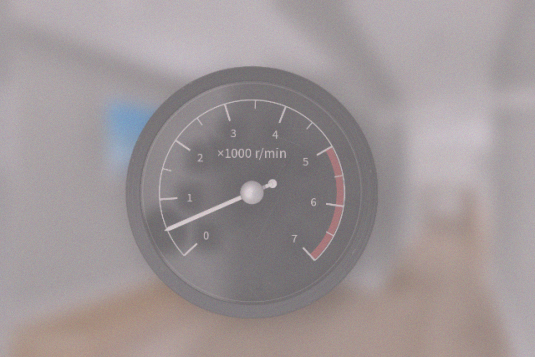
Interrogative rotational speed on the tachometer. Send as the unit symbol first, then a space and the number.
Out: rpm 500
